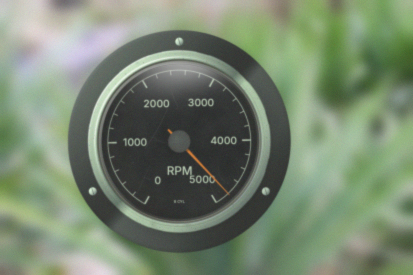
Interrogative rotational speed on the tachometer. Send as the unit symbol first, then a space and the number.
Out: rpm 4800
